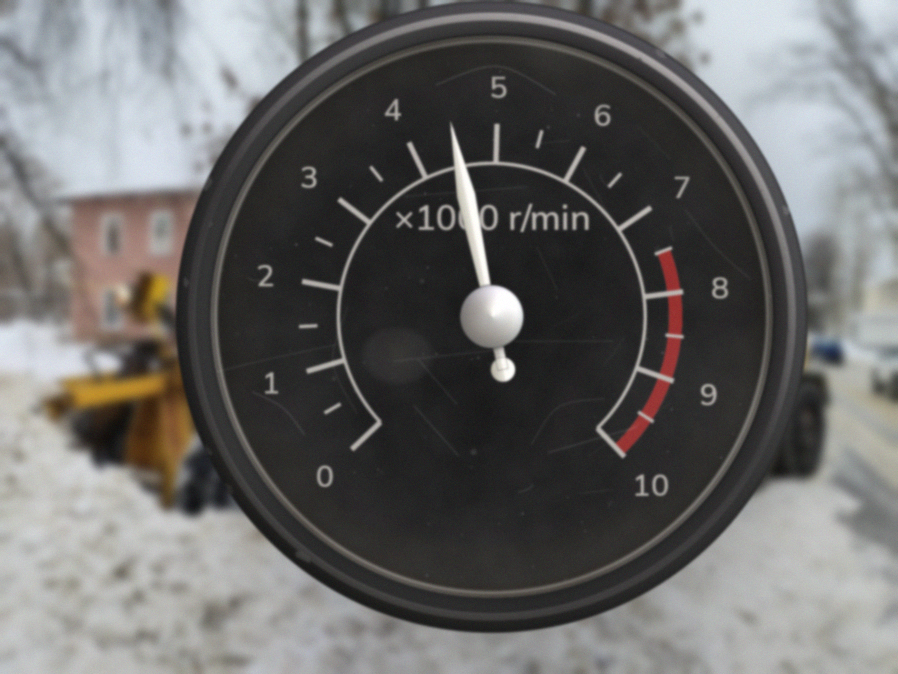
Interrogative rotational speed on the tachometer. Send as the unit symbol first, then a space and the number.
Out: rpm 4500
